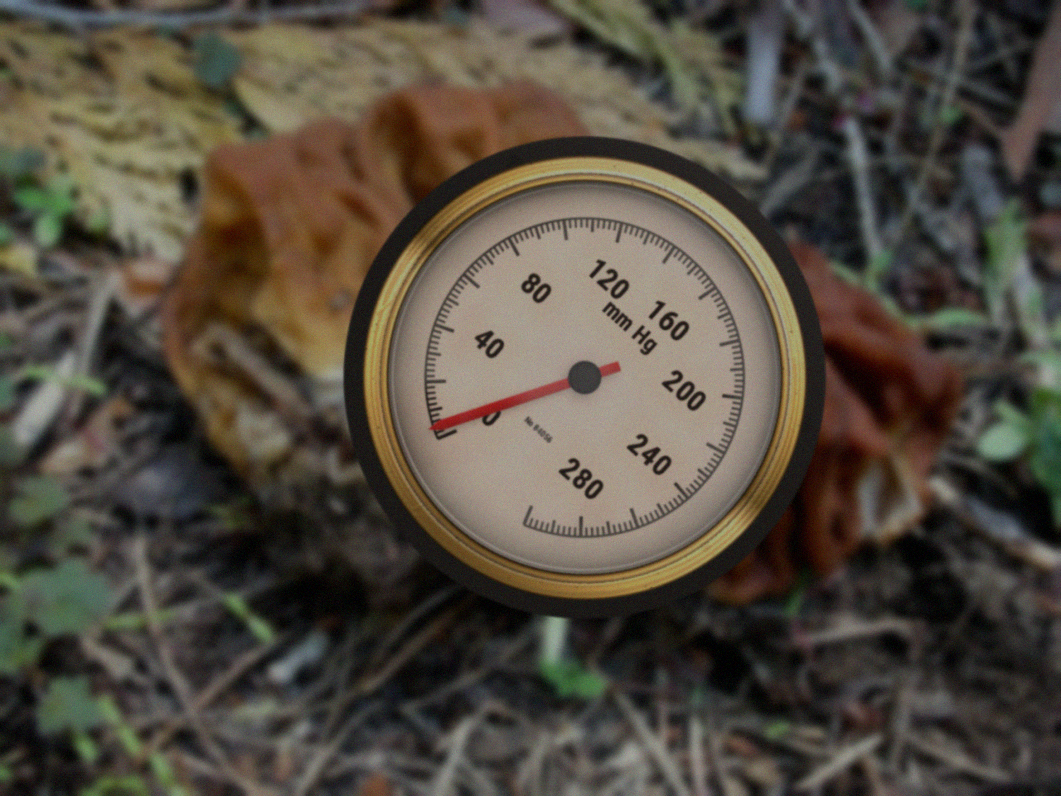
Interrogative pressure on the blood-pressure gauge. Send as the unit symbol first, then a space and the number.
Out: mmHg 4
